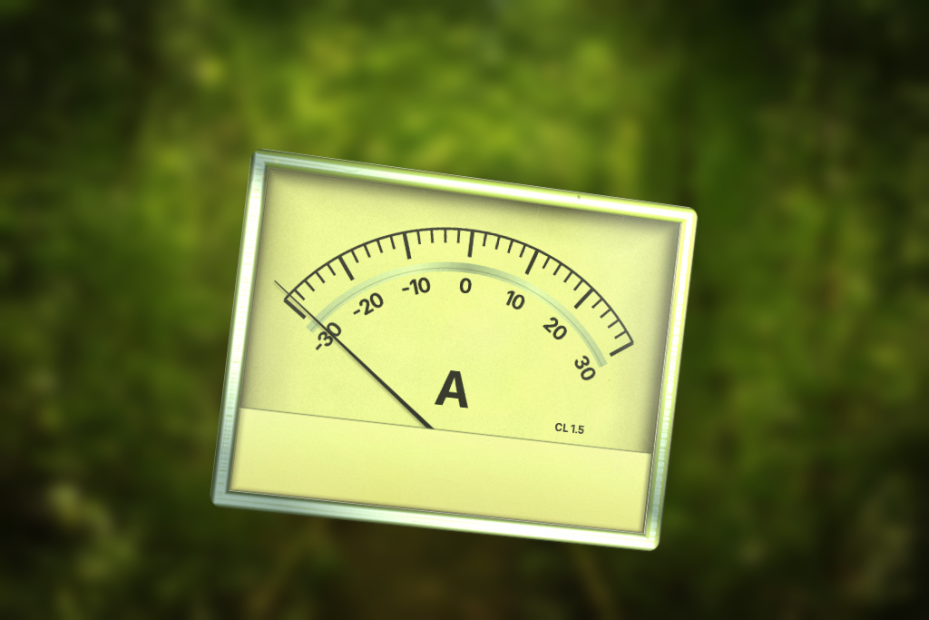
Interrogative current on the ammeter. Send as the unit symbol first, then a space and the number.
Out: A -29
